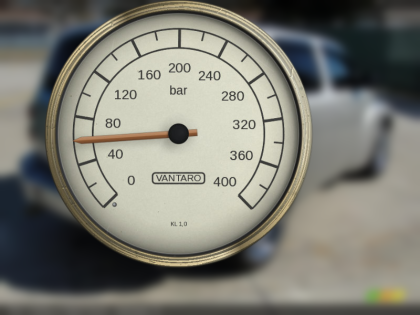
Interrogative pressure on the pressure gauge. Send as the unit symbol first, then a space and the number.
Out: bar 60
